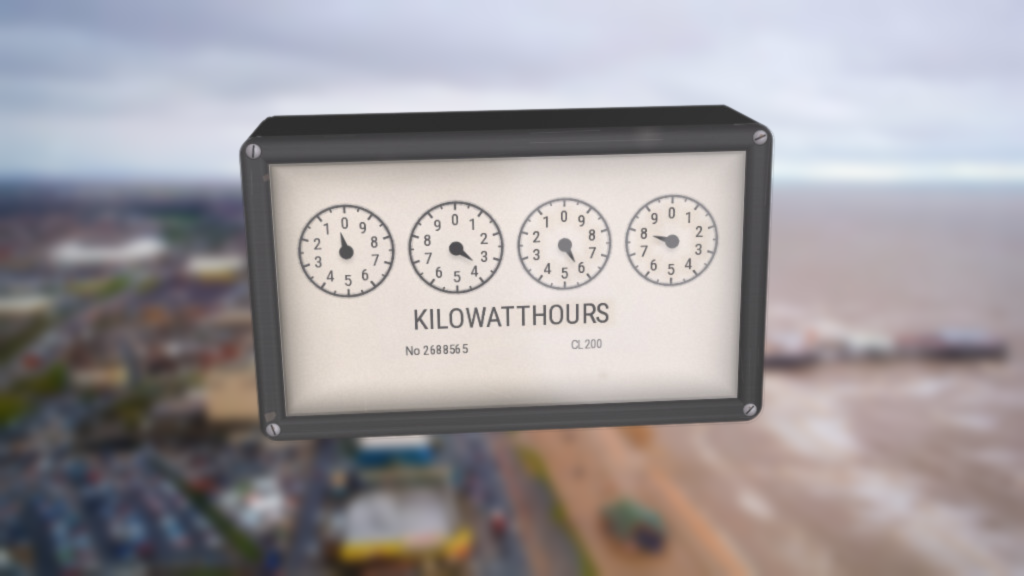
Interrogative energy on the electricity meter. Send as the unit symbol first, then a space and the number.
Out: kWh 358
